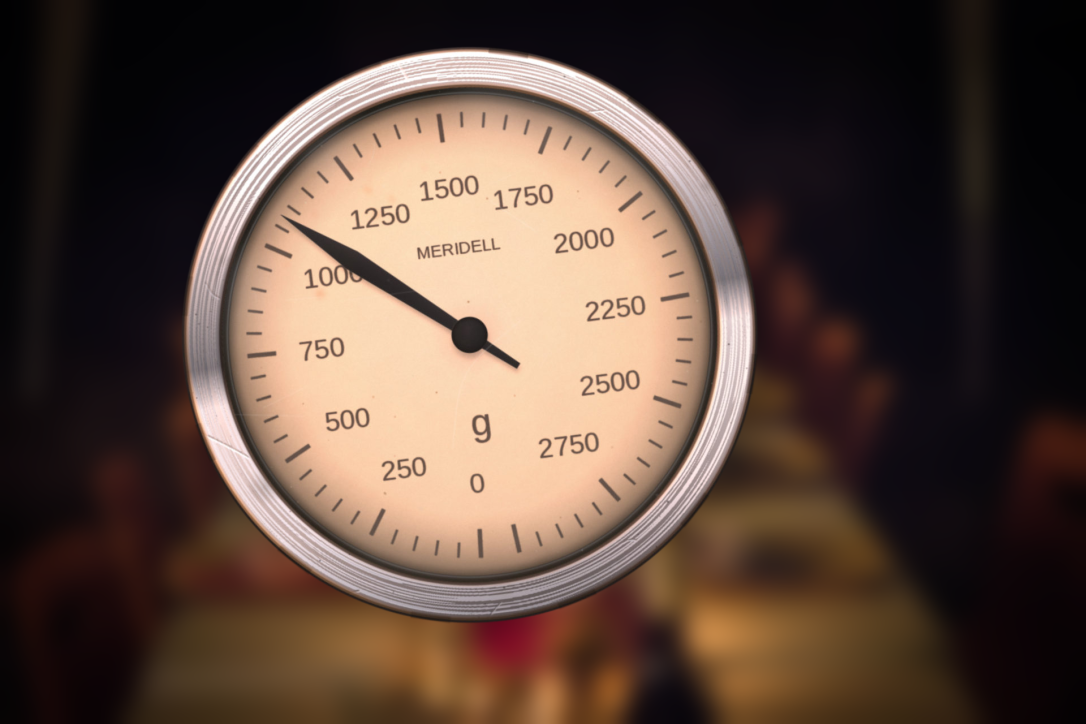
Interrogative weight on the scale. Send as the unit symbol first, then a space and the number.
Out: g 1075
